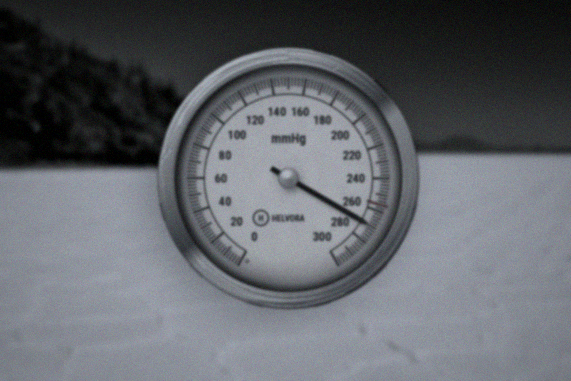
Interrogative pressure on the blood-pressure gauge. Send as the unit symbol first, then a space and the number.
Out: mmHg 270
